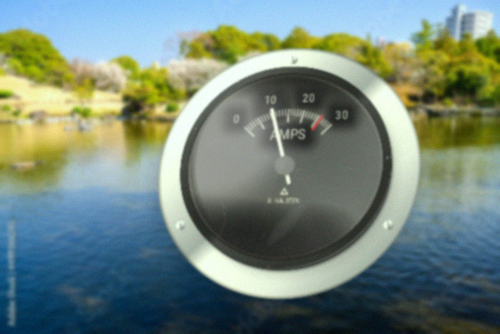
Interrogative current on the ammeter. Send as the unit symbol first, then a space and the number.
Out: A 10
